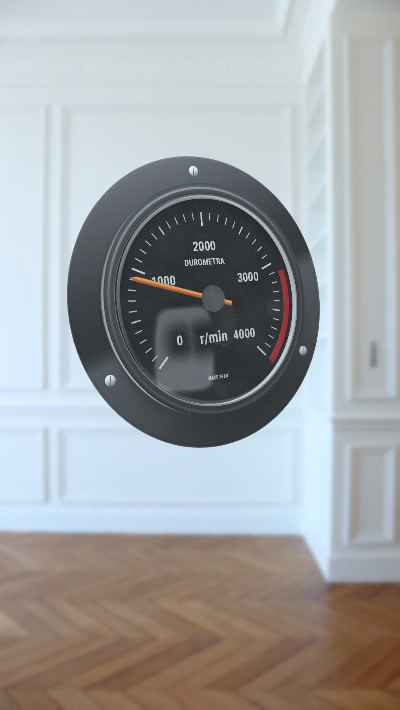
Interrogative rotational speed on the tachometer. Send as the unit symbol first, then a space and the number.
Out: rpm 900
